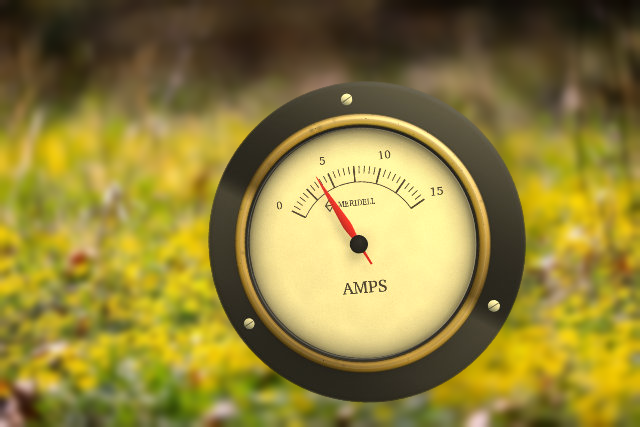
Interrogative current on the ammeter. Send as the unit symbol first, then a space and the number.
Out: A 4
